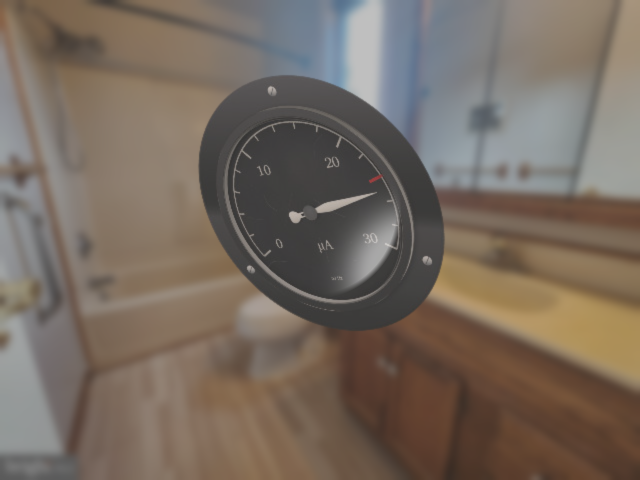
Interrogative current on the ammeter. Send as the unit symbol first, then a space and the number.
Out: µA 25
